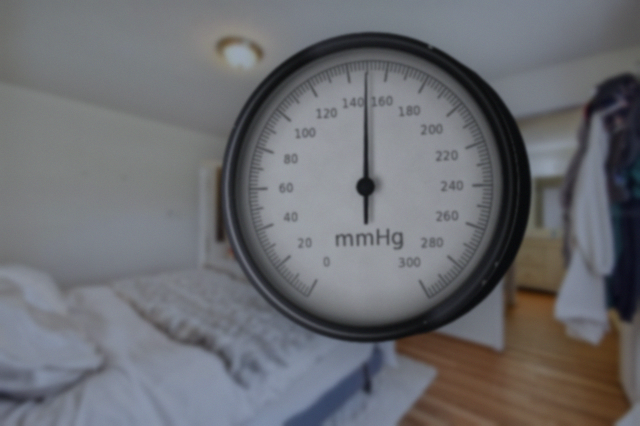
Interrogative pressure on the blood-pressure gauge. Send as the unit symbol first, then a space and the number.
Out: mmHg 150
